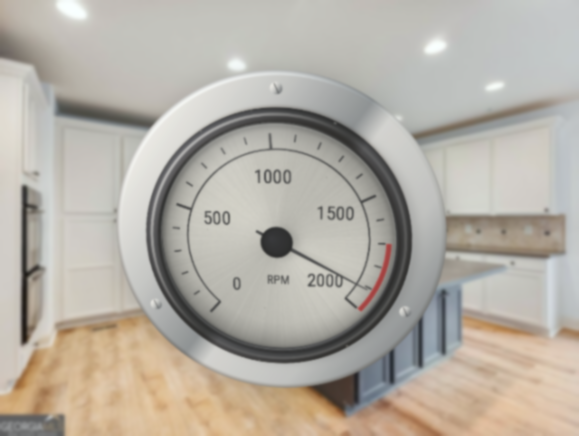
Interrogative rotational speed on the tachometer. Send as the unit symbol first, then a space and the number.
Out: rpm 1900
